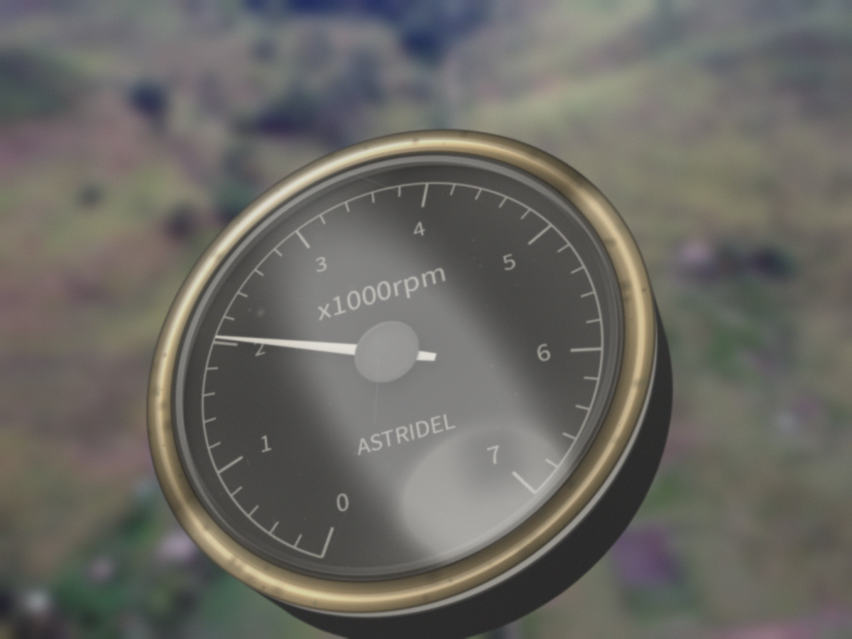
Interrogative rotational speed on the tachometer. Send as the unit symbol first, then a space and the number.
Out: rpm 2000
